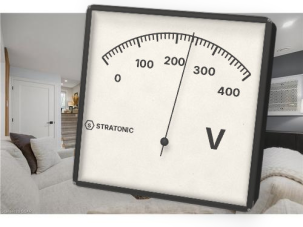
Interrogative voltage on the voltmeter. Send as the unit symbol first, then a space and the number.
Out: V 240
